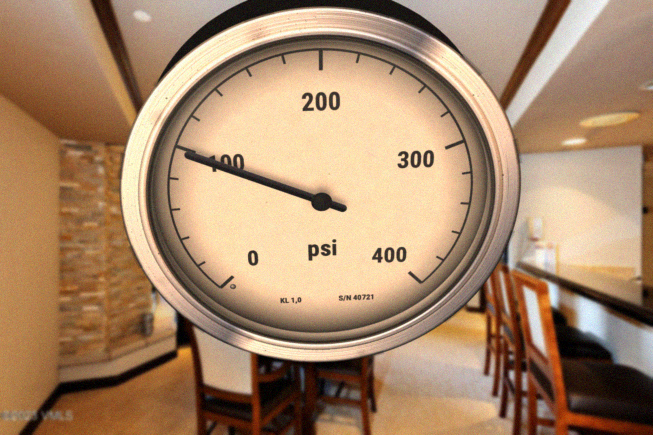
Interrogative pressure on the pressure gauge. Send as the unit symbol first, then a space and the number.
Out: psi 100
